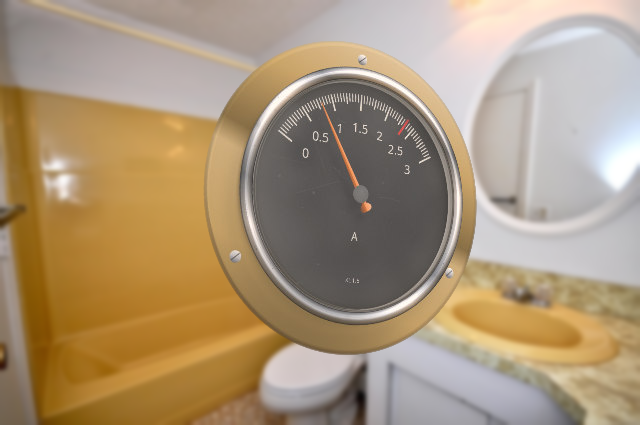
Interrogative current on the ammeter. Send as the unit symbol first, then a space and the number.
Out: A 0.75
